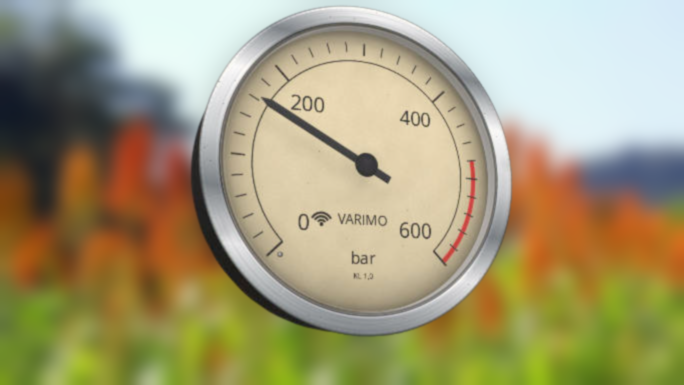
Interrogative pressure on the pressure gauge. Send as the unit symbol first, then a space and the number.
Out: bar 160
